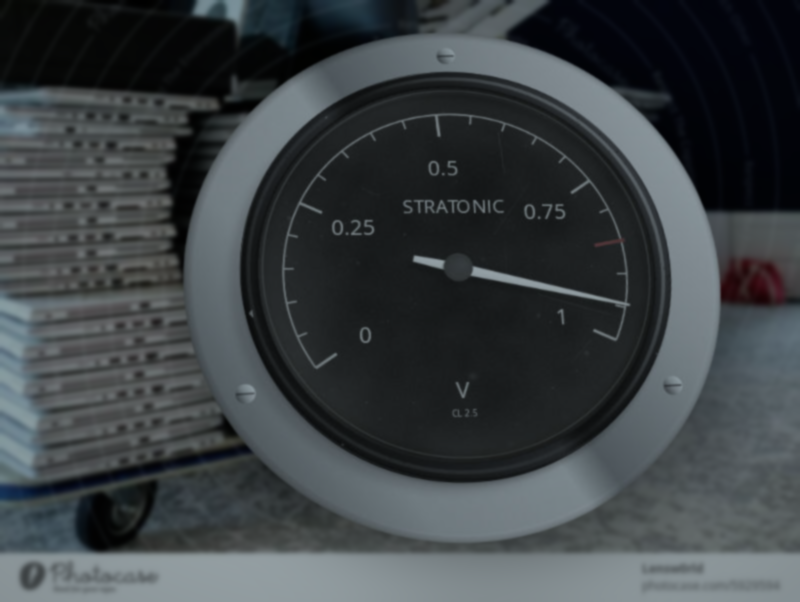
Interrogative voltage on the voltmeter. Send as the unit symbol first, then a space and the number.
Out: V 0.95
